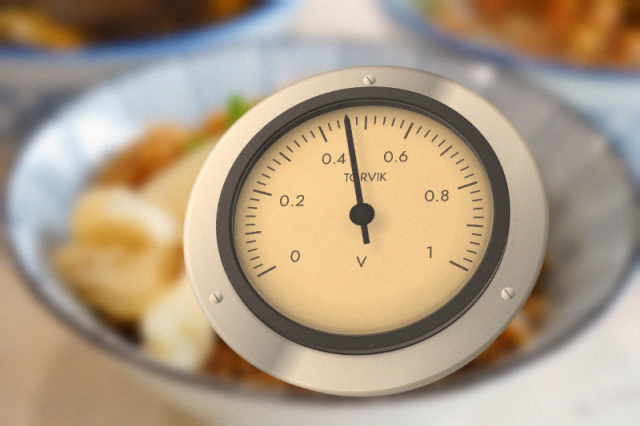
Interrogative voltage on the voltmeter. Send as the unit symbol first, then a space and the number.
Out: V 0.46
